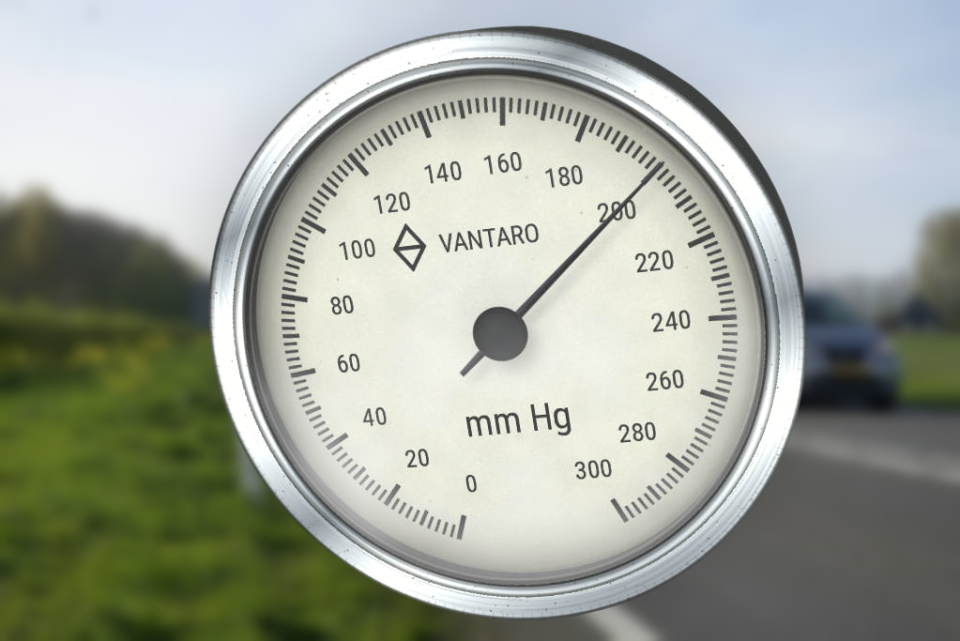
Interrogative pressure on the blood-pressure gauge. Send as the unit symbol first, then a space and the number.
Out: mmHg 200
